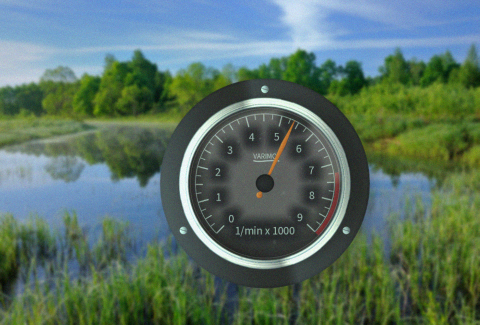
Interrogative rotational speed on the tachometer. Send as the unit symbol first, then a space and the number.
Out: rpm 5375
